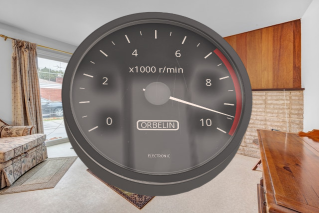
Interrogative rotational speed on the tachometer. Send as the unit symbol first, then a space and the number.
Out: rpm 9500
